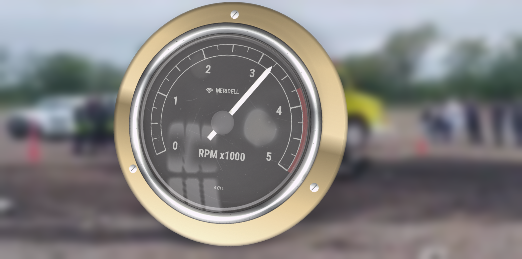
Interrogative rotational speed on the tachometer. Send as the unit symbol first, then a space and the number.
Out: rpm 3250
